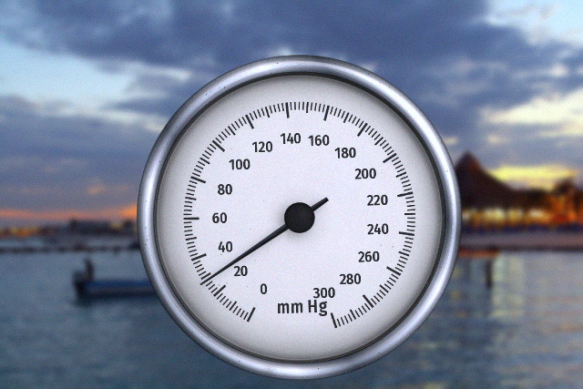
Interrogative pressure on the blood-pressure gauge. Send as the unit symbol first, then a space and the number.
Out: mmHg 28
